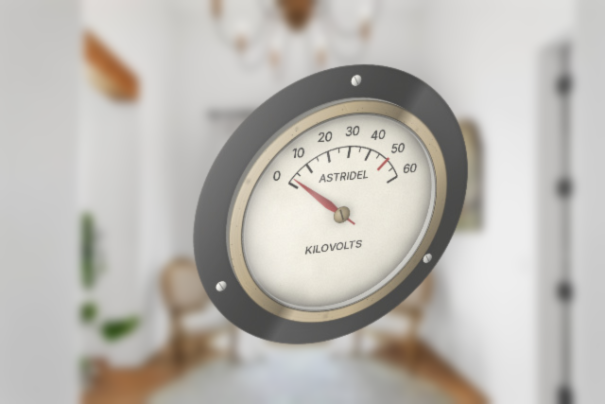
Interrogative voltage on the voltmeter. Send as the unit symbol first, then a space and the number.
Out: kV 2.5
